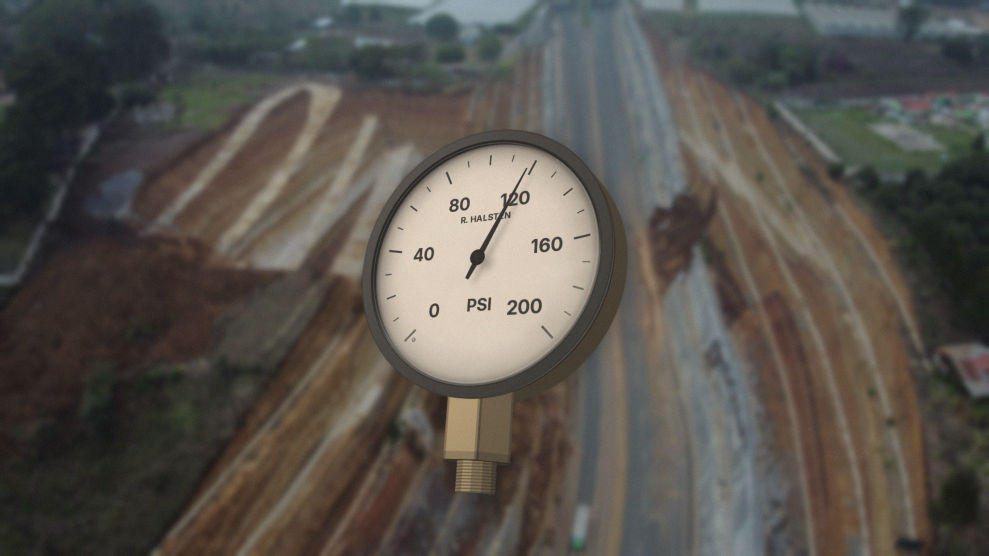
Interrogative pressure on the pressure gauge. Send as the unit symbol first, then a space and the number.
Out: psi 120
